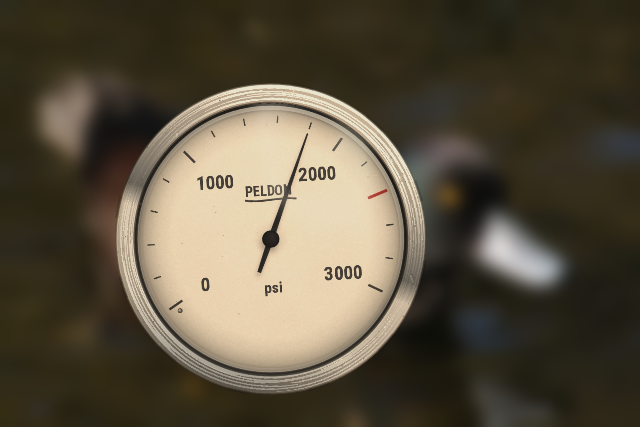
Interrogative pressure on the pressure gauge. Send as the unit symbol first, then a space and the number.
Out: psi 1800
